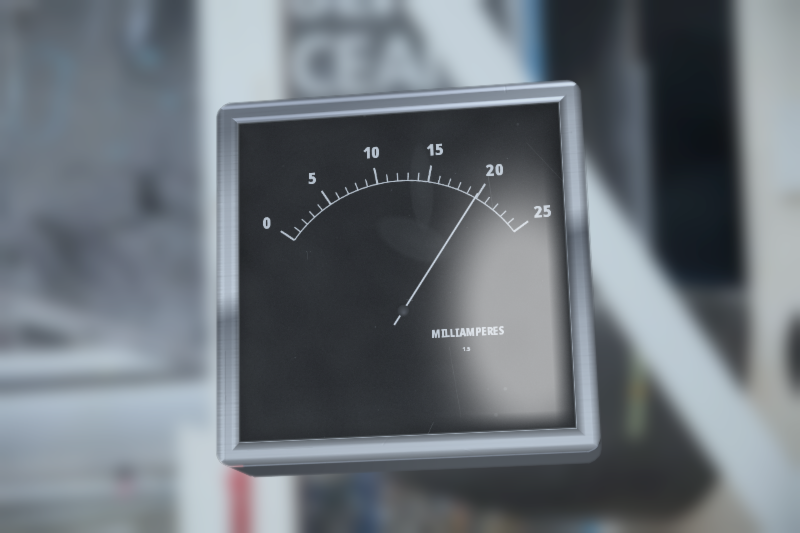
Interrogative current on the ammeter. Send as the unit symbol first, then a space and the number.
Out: mA 20
